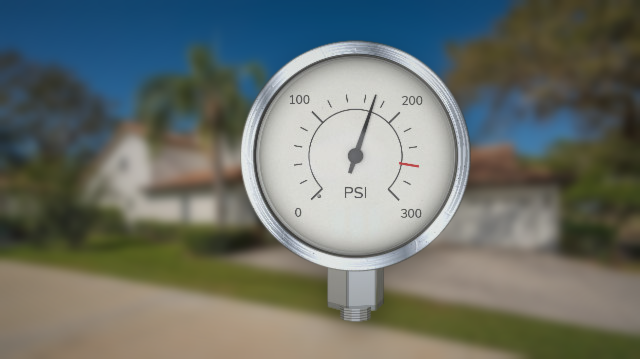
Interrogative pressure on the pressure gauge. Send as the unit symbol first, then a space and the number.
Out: psi 170
